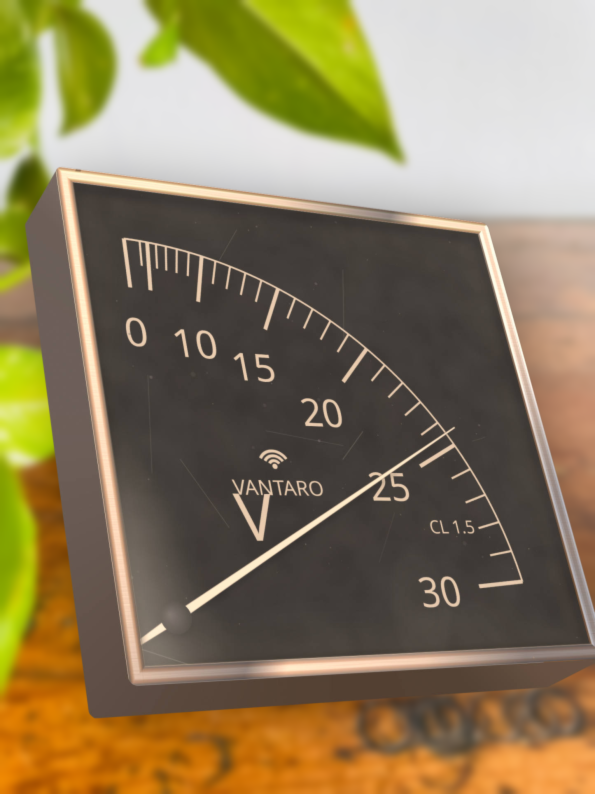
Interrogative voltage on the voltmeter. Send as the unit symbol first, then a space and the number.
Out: V 24.5
